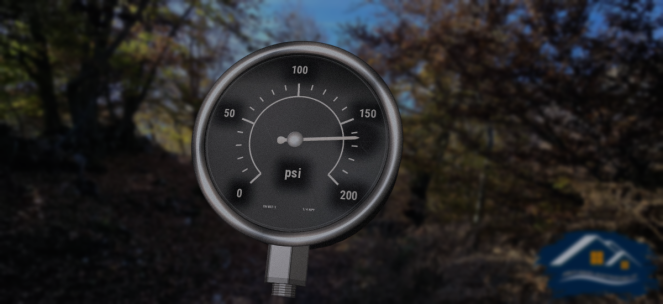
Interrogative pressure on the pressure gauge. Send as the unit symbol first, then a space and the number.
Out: psi 165
